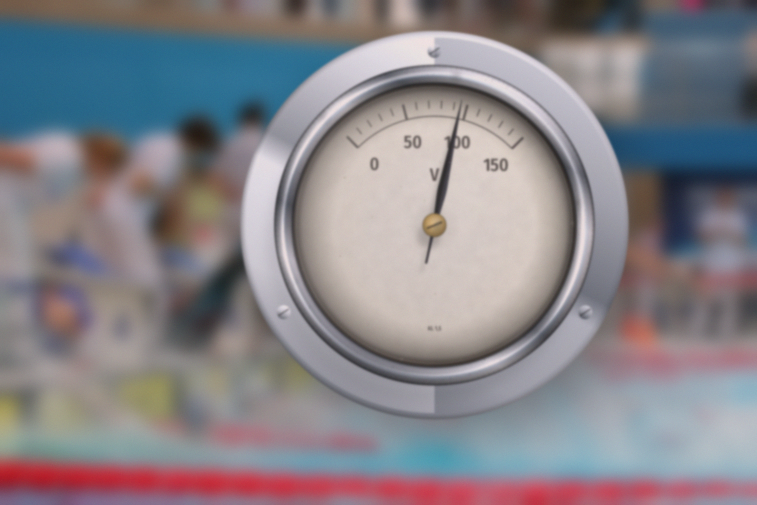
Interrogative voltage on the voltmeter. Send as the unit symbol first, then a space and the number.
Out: V 95
